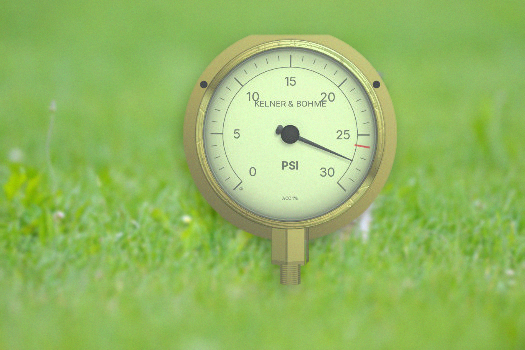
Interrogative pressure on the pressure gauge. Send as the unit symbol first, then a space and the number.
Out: psi 27.5
